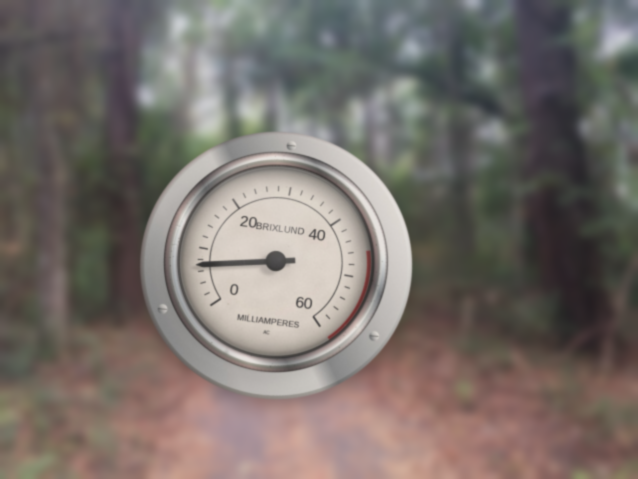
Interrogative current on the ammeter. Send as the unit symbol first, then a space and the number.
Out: mA 7
